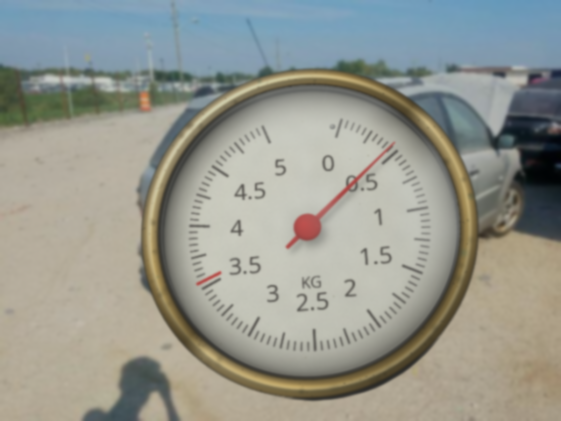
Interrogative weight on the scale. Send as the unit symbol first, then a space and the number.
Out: kg 0.45
